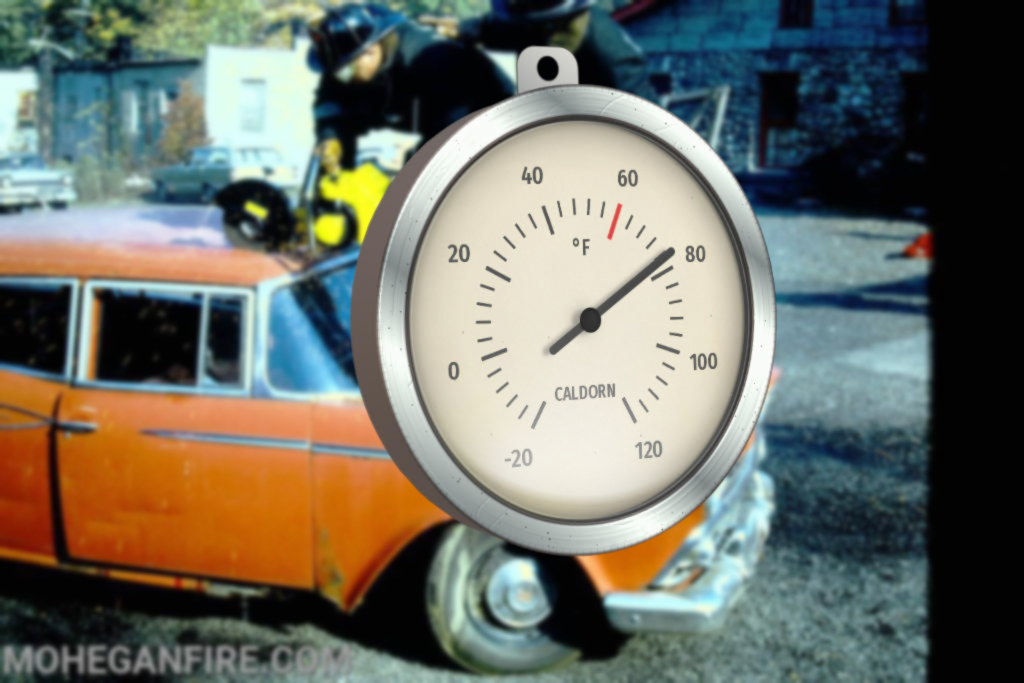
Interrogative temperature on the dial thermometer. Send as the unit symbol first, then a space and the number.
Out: °F 76
